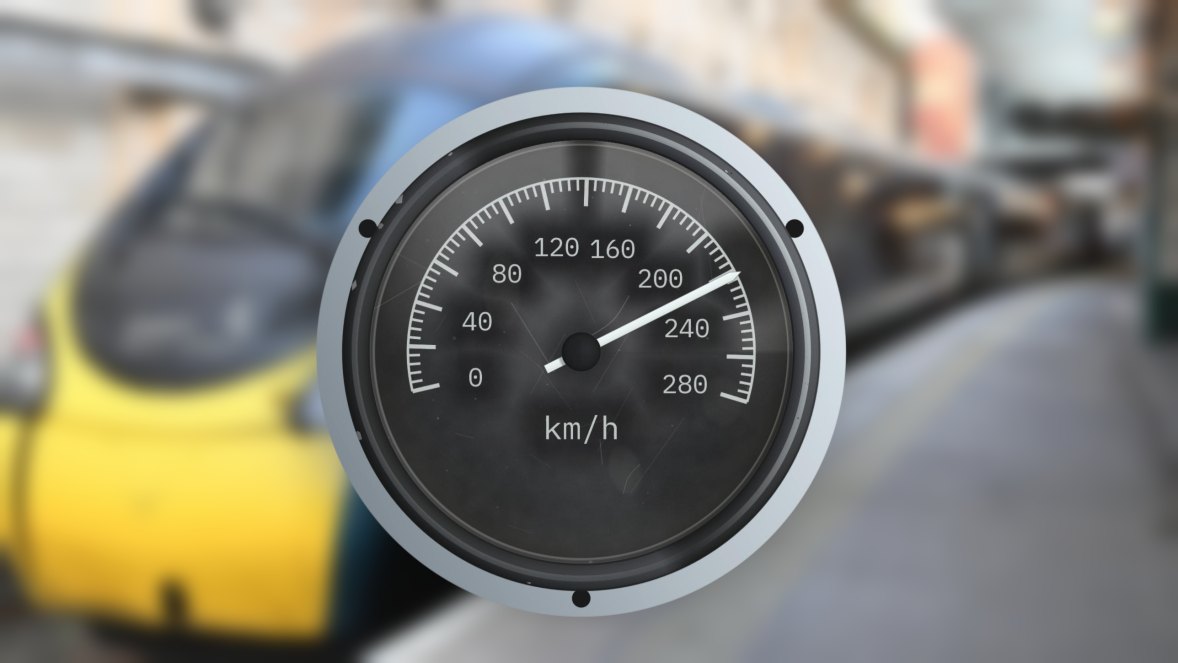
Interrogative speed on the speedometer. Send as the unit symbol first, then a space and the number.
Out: km/h 222
